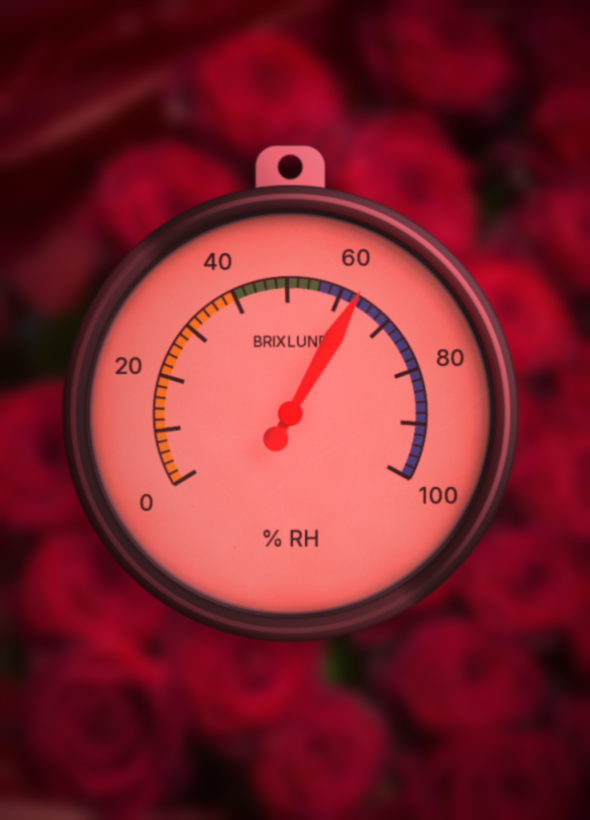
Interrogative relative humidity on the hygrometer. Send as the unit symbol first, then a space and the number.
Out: % 63
